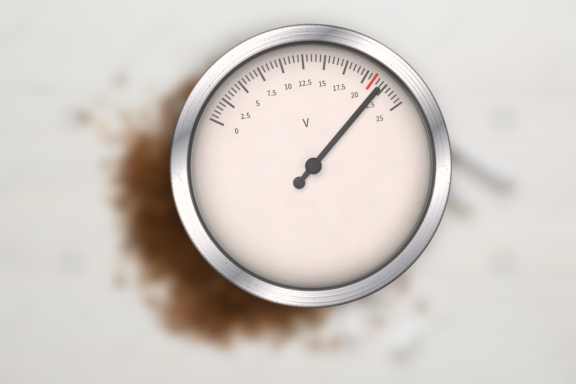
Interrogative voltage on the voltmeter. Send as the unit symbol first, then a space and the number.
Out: V 22
